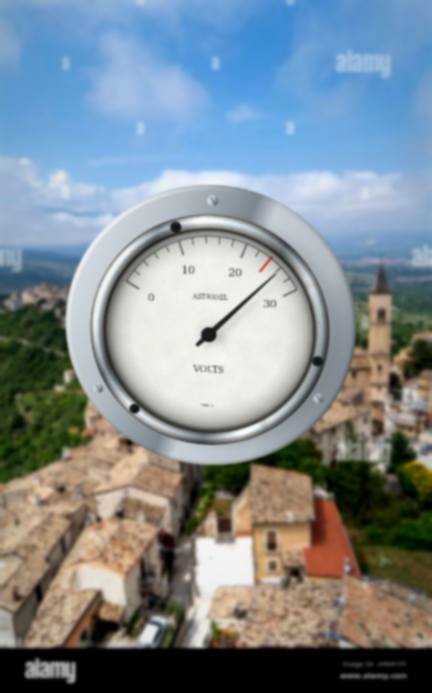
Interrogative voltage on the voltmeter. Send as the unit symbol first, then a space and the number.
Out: V 26
